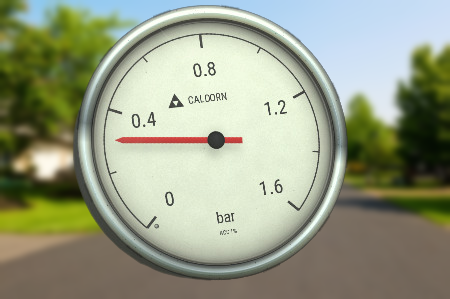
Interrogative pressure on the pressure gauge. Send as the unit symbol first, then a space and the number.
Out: bar 0.3
